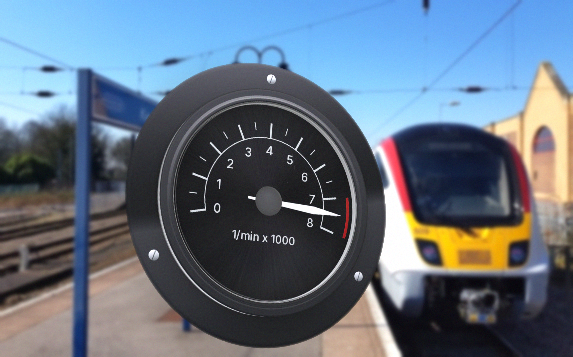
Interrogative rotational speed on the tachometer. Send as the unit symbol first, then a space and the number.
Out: rpm 7500
